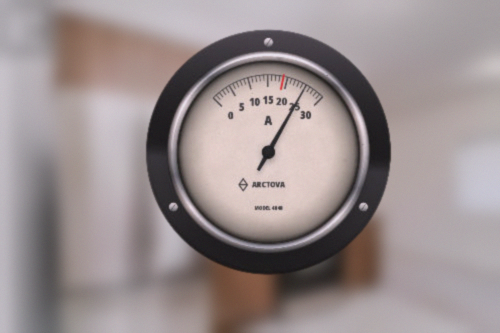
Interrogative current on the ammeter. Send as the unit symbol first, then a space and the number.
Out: A 25
